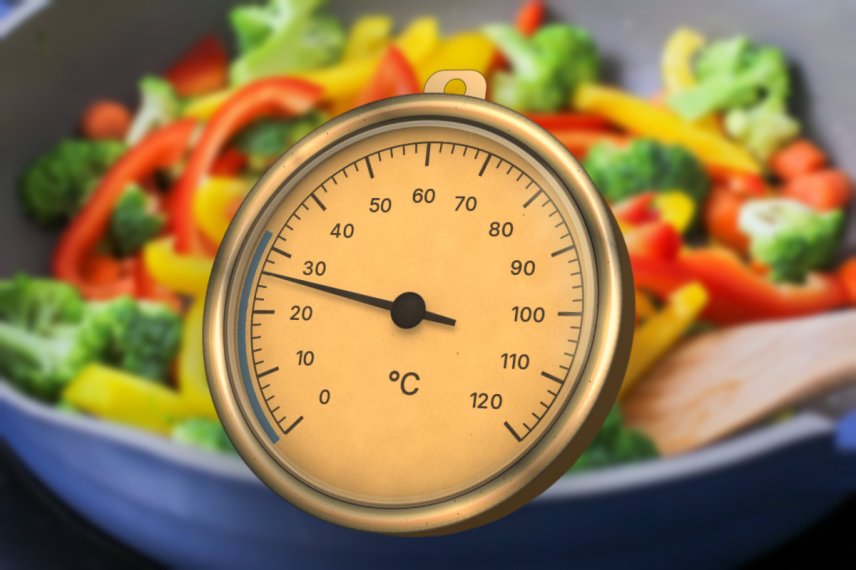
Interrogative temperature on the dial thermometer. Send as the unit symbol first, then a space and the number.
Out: °C 26
